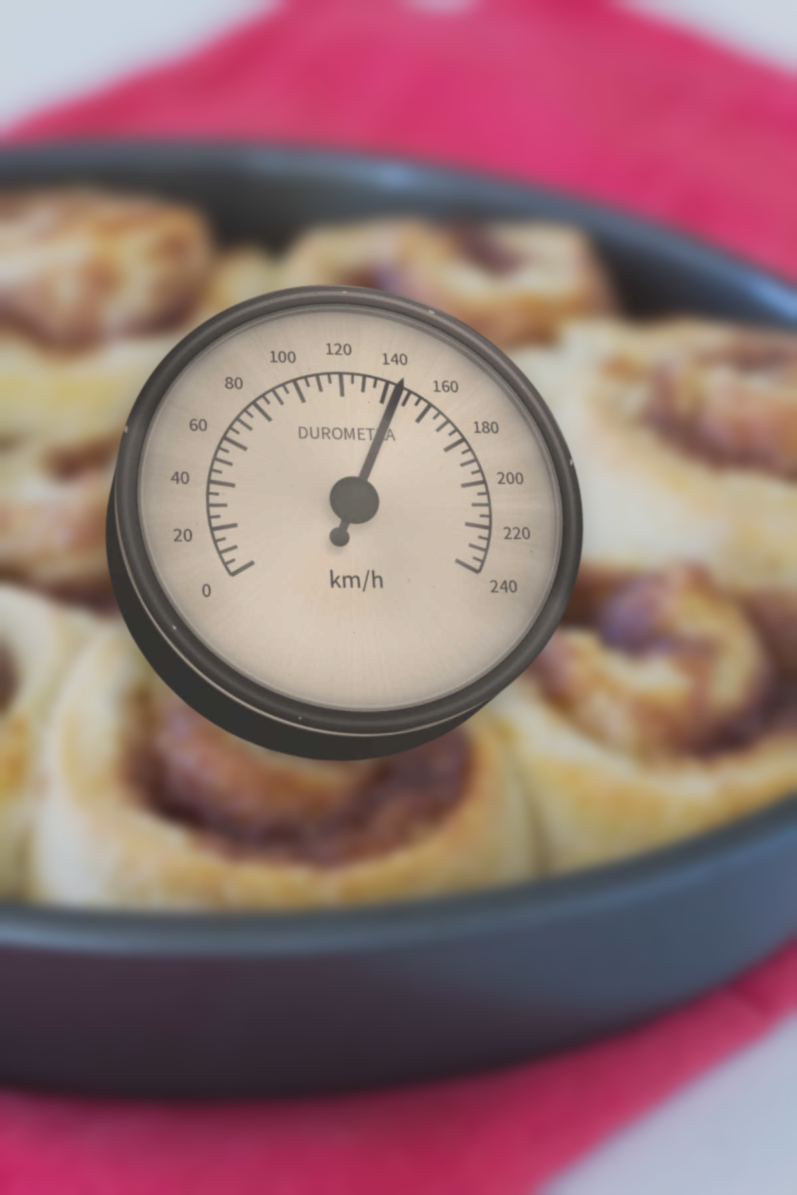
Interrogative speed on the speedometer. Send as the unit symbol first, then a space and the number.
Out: km/h 145
